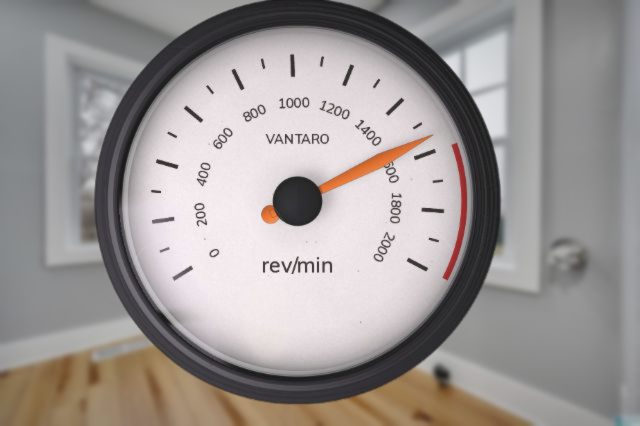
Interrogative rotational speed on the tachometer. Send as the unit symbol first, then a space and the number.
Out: rpm 1550
